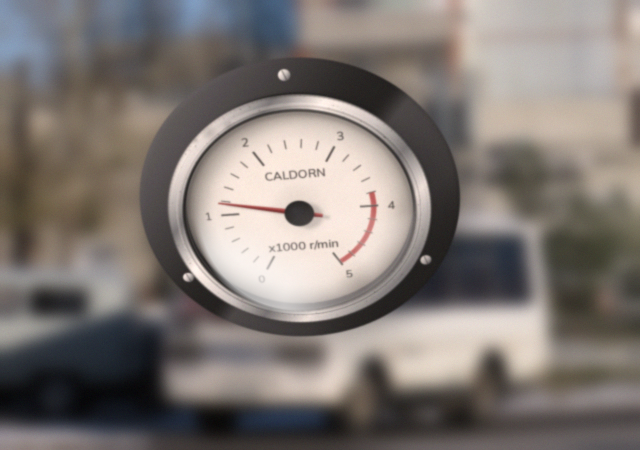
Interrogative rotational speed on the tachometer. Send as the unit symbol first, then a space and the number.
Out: rpm 1200
